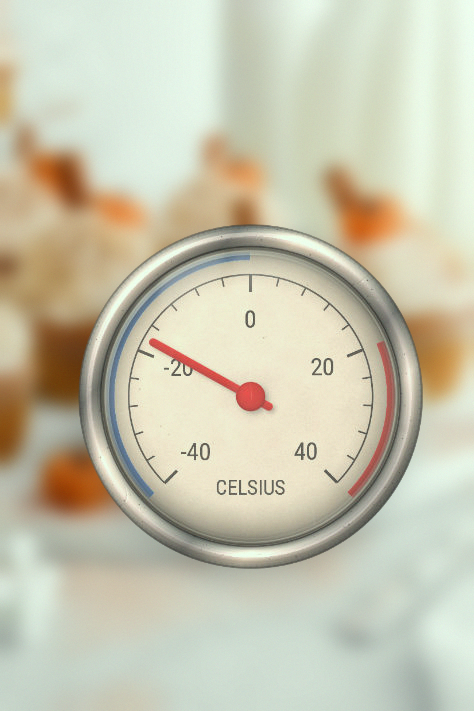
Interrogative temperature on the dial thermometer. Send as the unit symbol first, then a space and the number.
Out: °C -18
